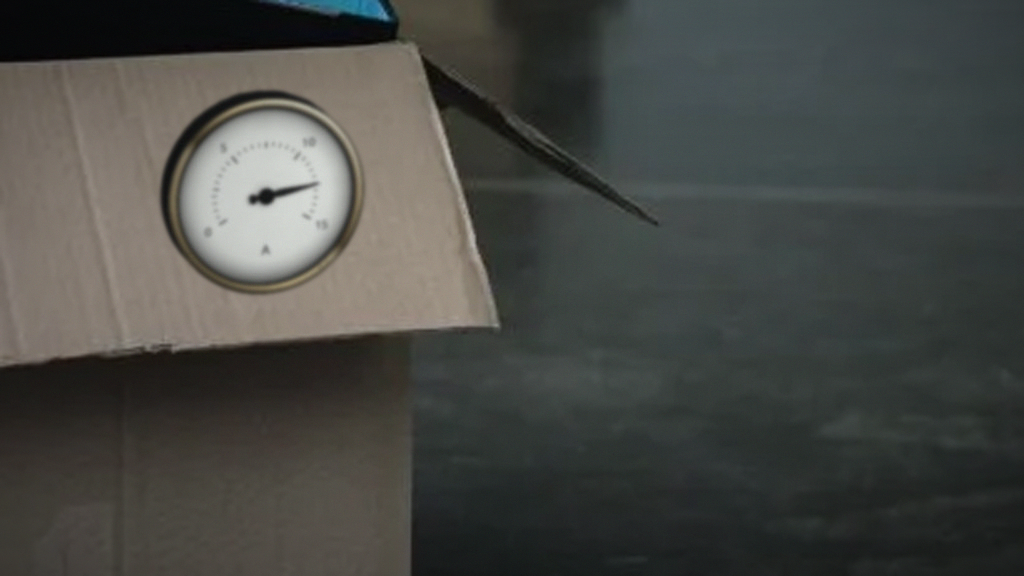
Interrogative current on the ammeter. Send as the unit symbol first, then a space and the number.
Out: A 12.5
